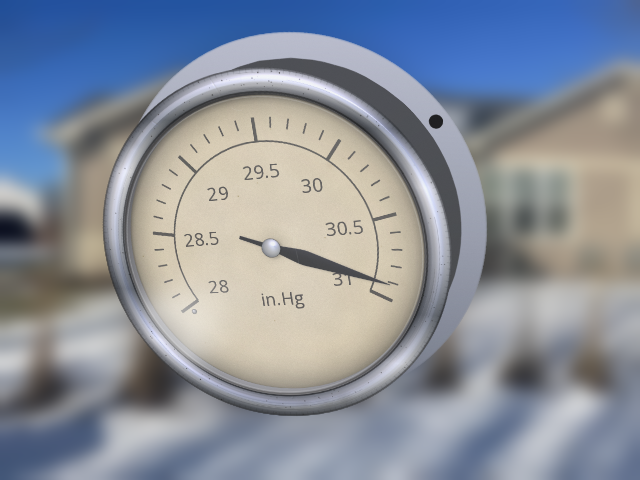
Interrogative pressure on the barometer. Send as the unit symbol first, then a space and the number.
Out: inHg 30.9
